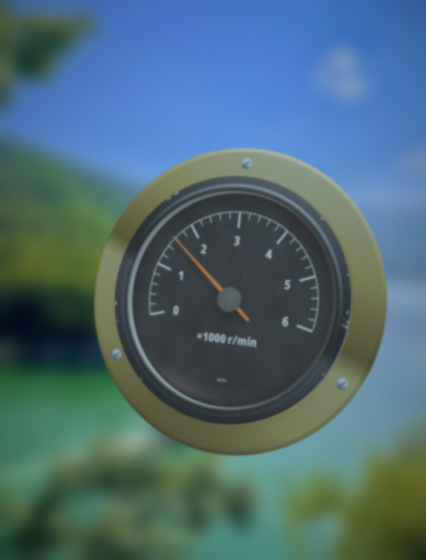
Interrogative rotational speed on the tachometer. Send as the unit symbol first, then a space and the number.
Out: rpm 1600
